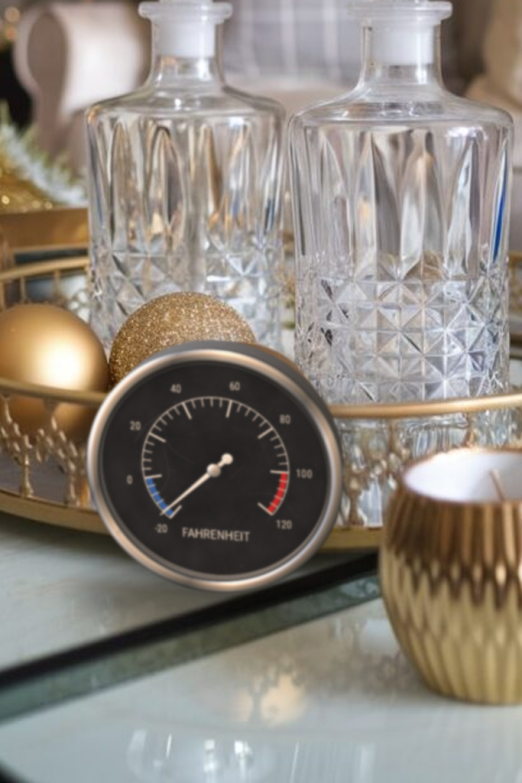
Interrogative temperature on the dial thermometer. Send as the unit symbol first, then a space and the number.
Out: °F -16
